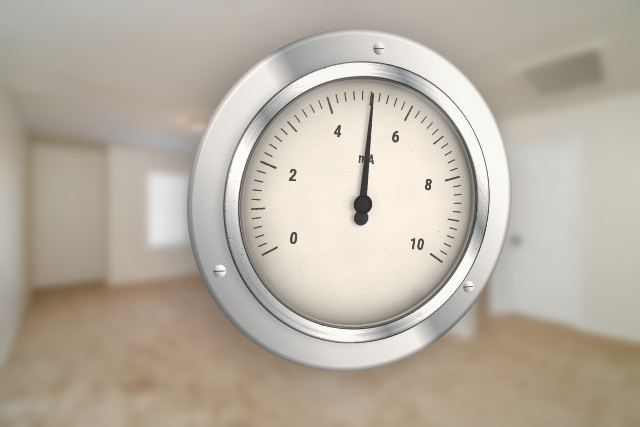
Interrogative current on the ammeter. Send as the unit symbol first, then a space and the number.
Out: mA 5
